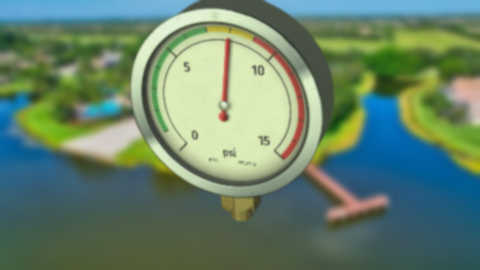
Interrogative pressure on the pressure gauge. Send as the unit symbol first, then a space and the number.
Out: psi 8
